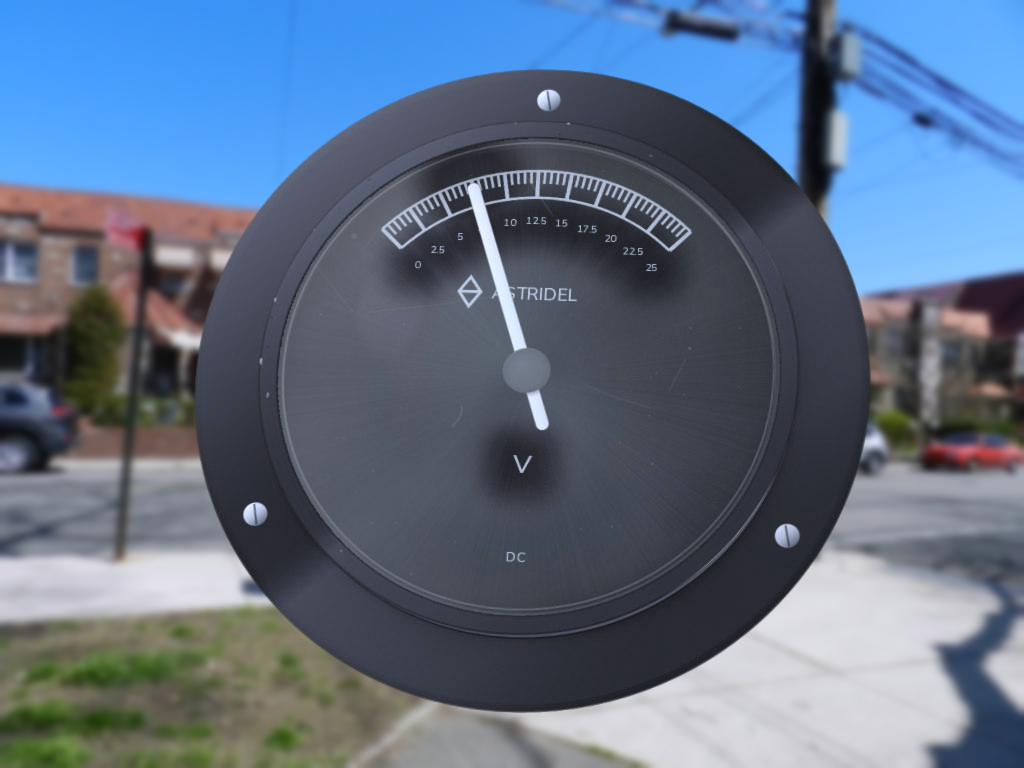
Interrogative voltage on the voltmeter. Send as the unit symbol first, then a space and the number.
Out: V 7.5
